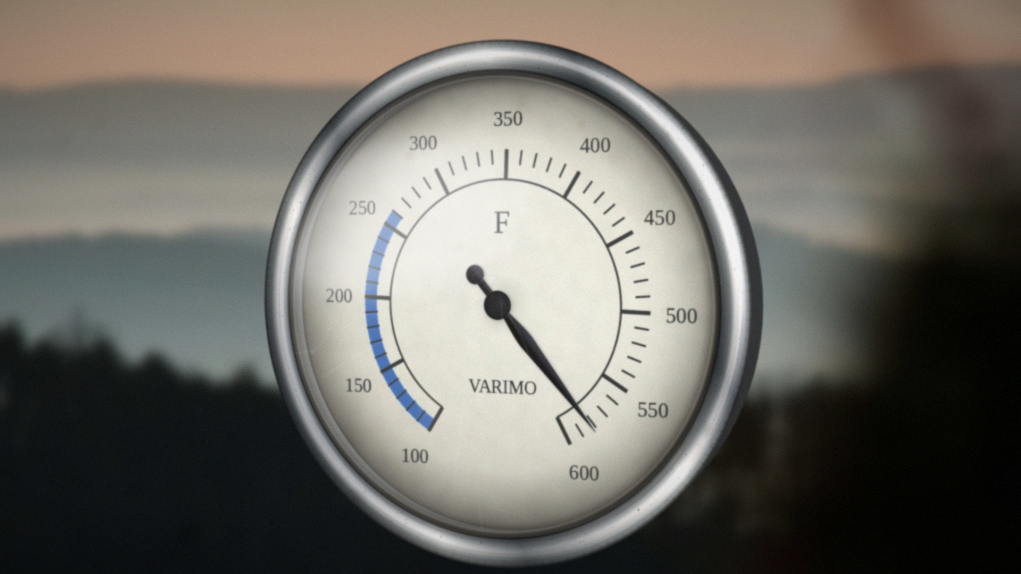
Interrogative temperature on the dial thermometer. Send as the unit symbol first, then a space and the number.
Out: °F 580
